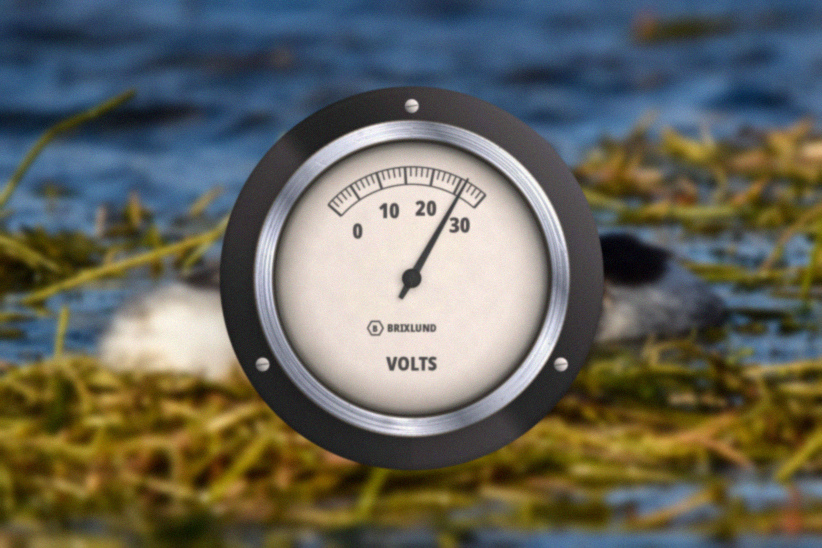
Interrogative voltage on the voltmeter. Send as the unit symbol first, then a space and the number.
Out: V 26
